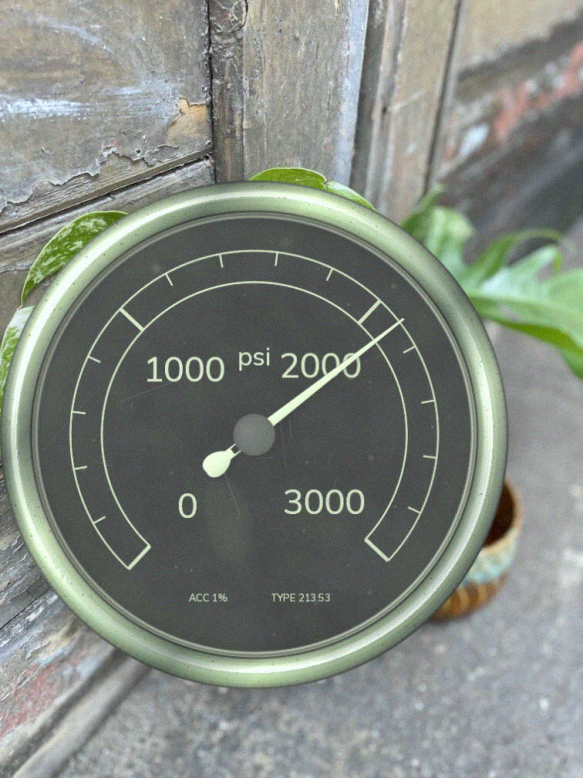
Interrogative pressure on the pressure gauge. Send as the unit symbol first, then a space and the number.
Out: psi 2100
